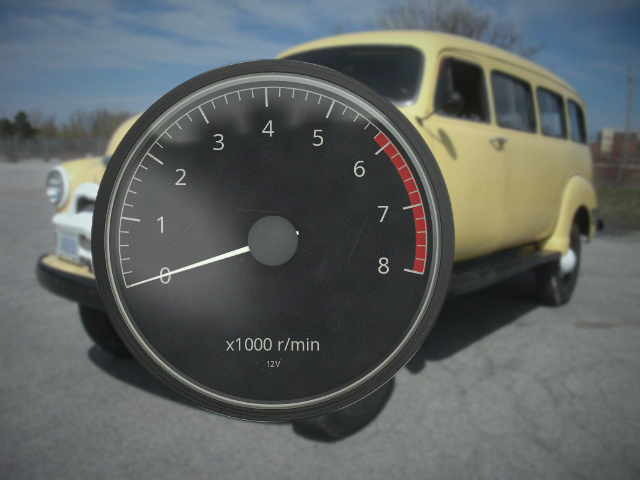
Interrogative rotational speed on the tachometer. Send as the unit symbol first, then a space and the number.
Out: rpm 0
